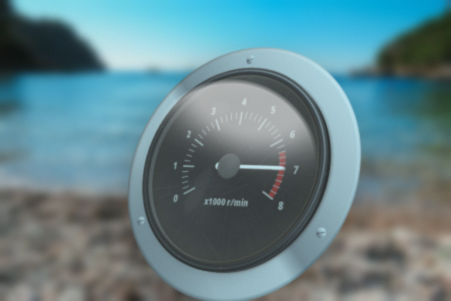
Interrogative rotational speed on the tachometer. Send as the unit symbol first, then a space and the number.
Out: rpm 7000
